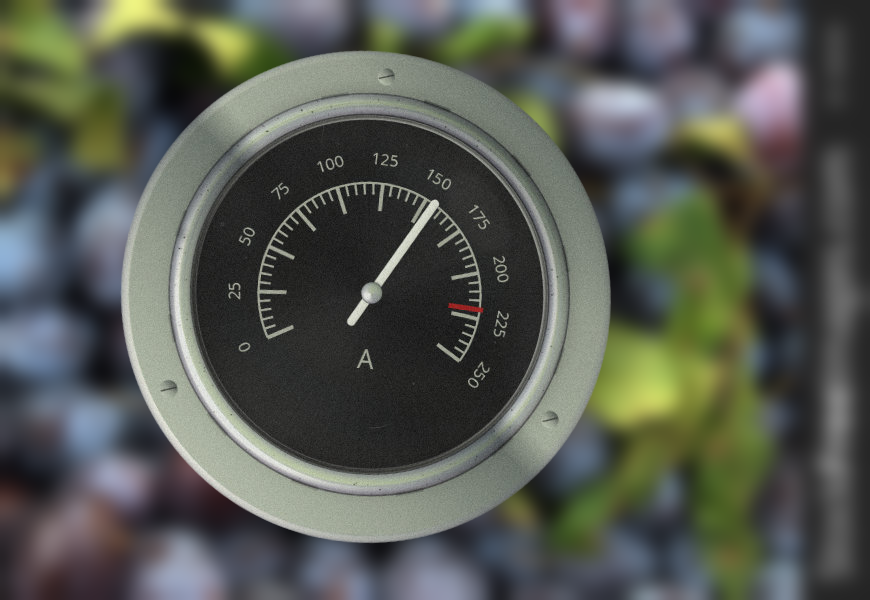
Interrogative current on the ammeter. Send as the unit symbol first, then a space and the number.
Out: A 155
